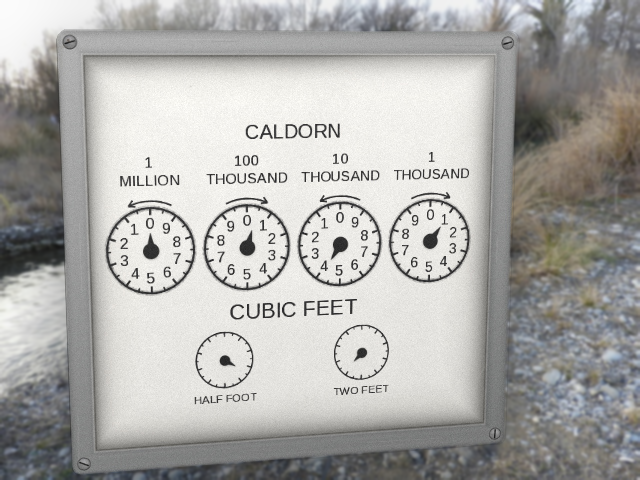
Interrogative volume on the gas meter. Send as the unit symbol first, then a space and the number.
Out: ft³ 4100
